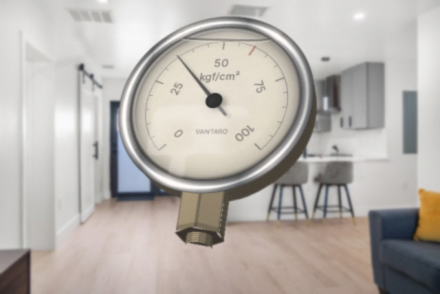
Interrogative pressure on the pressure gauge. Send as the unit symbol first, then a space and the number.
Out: kg/cm² 35
